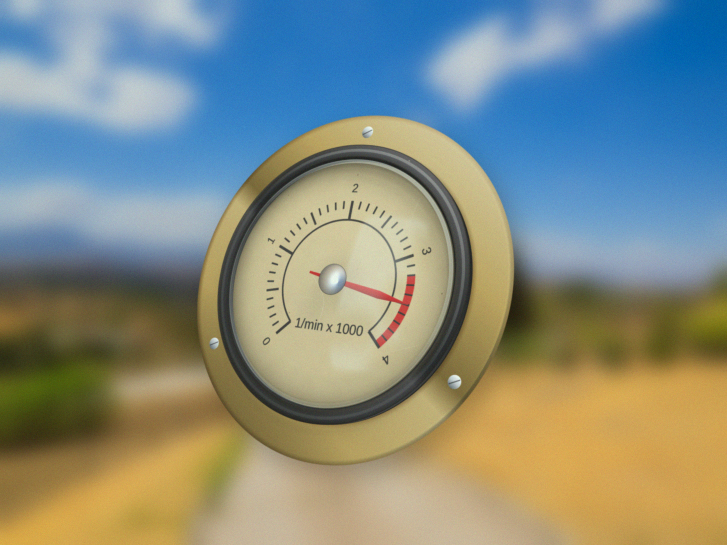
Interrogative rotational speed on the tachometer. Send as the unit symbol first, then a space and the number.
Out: rpm 3500
